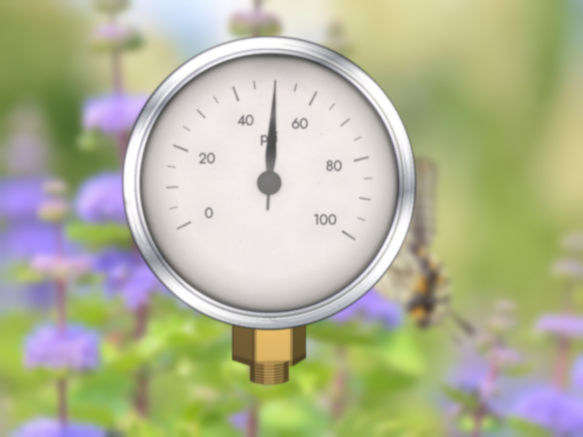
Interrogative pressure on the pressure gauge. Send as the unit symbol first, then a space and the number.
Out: psi 50
